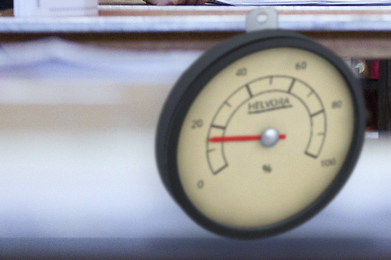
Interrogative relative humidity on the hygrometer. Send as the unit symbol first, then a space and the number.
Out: % 15
